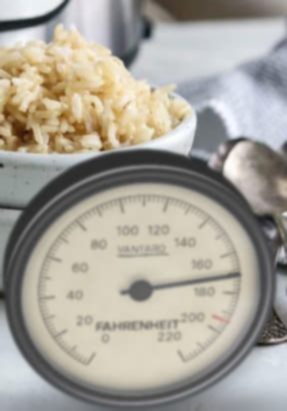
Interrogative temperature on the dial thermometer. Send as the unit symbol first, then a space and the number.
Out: °F 170
